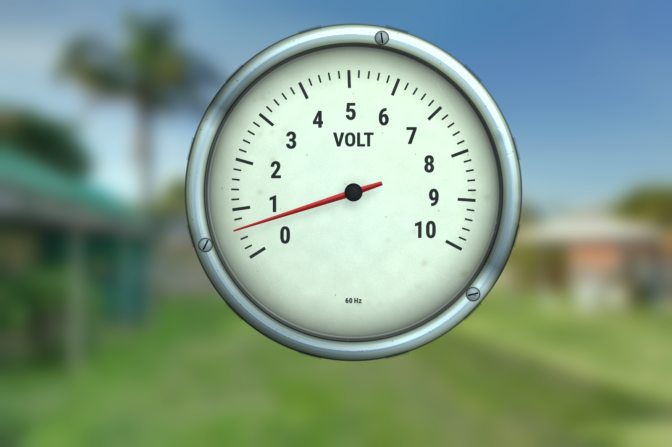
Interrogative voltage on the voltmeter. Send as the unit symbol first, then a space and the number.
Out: V 0.6
